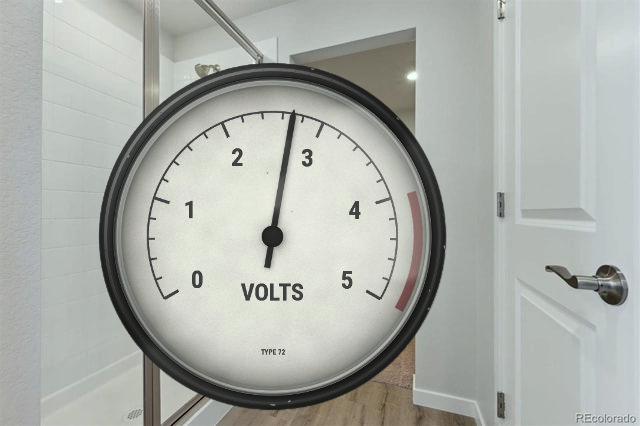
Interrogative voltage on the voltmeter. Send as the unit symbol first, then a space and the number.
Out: V 2.7
